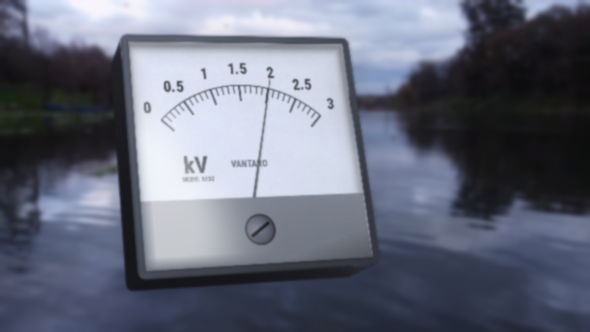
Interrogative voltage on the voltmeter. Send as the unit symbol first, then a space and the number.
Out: kV 2
